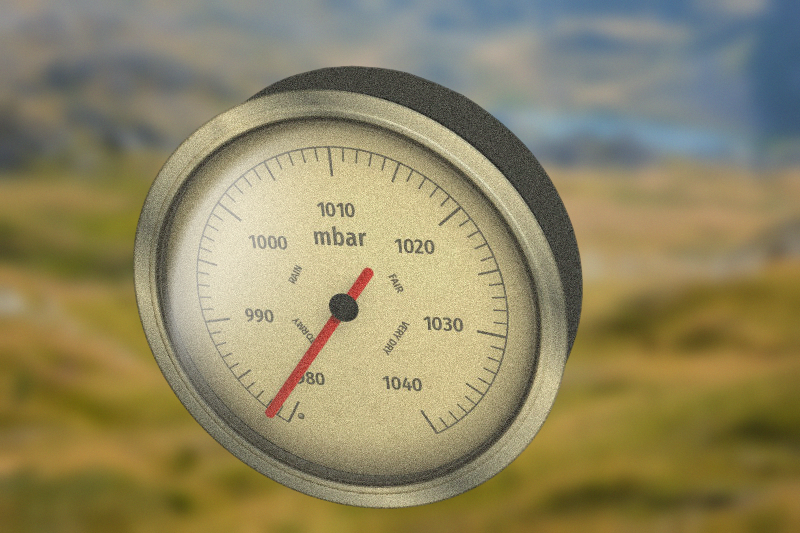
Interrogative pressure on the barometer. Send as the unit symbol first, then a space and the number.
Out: mbar 981.5
